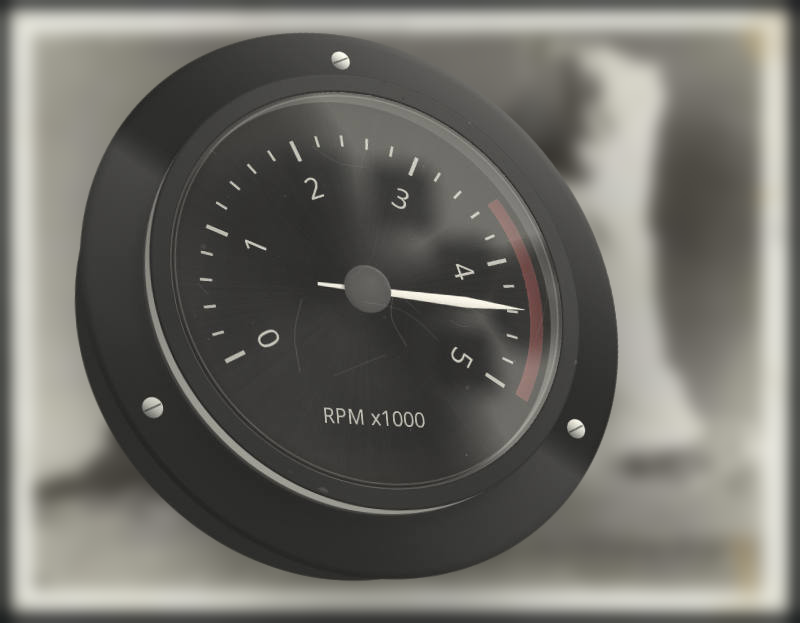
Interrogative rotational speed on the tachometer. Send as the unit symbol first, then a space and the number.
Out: rpm 4400
